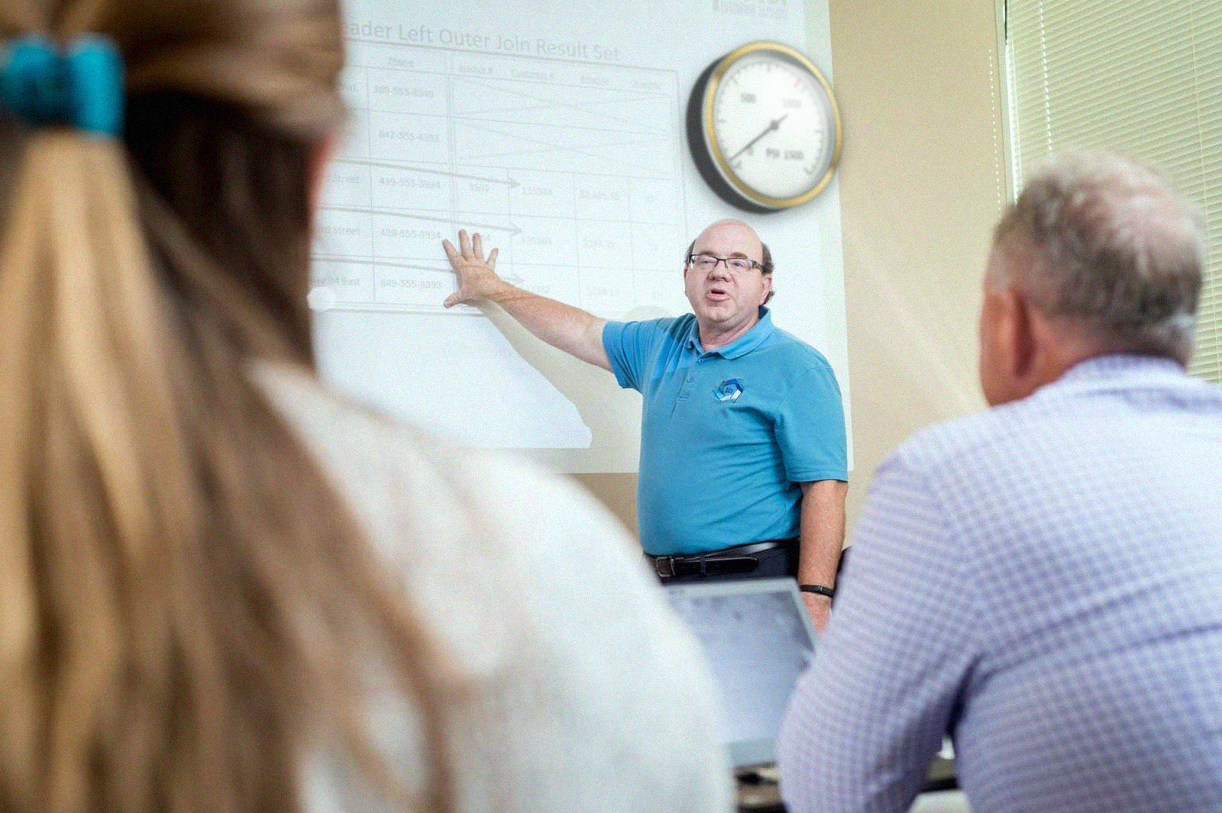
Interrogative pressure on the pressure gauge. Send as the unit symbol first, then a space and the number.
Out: psi 50
